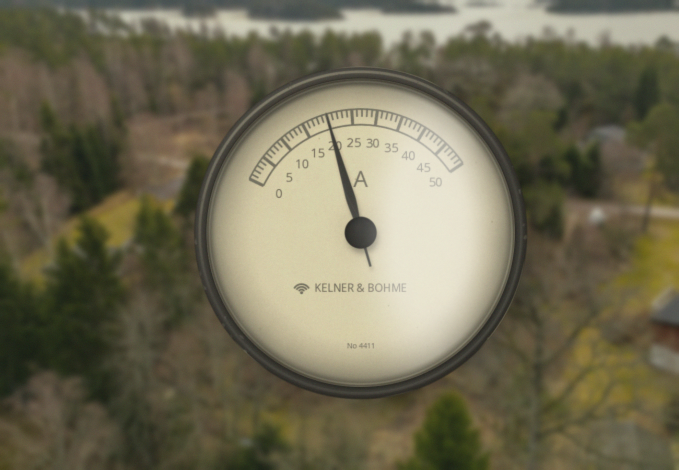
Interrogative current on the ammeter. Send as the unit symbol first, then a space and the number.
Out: A 20
